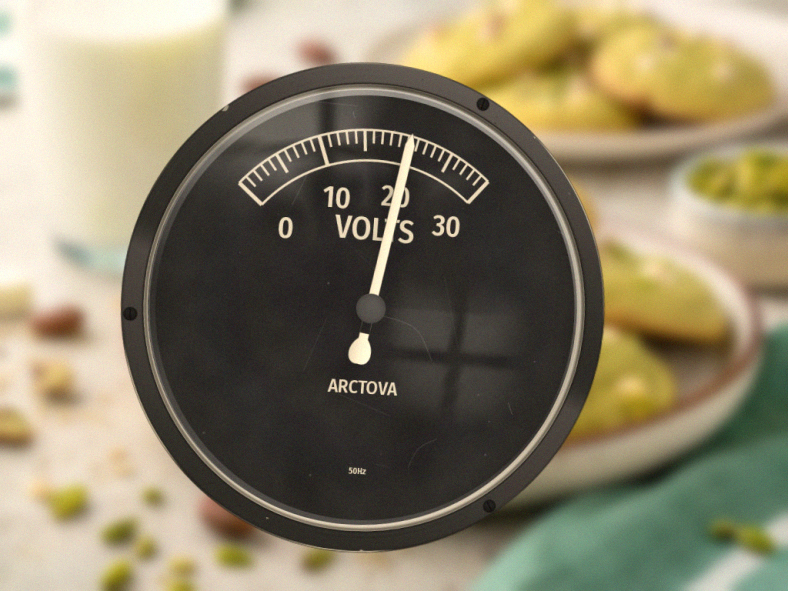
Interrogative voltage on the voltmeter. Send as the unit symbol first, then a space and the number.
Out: V 20
